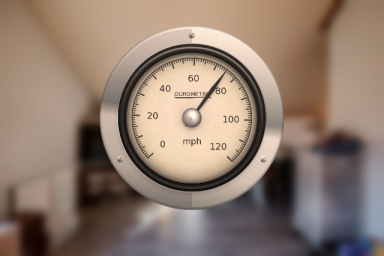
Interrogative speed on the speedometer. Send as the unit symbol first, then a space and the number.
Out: mph 75
